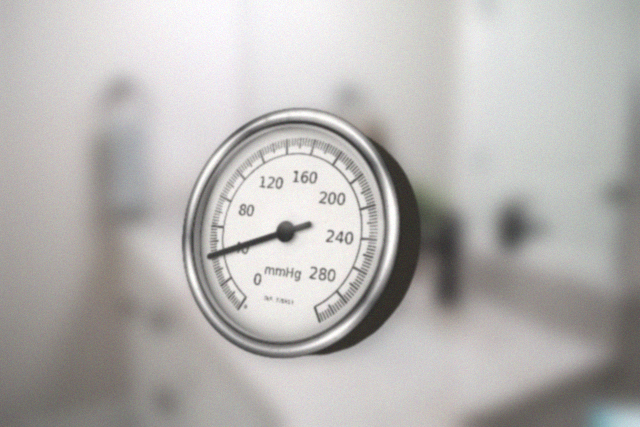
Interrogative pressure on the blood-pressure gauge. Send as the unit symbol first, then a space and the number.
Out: mmHg 40
